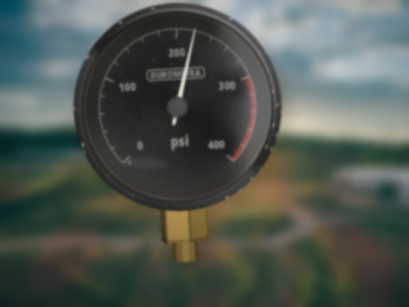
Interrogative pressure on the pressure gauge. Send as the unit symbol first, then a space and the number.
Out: psi 220
